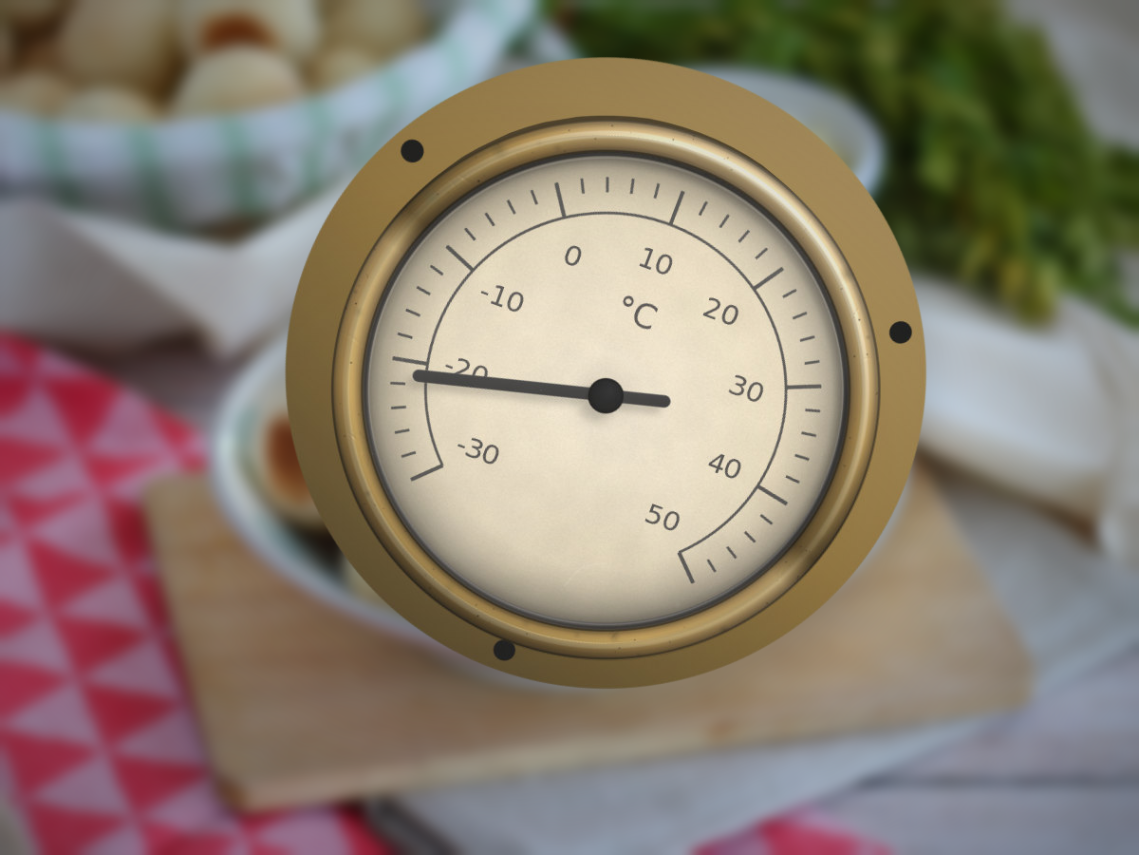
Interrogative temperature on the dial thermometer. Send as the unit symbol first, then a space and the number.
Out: °C -21
